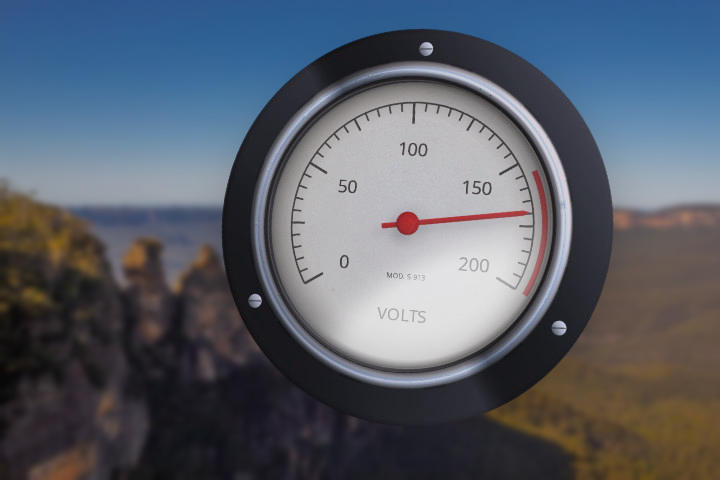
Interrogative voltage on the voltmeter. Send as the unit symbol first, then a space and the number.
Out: V 170
